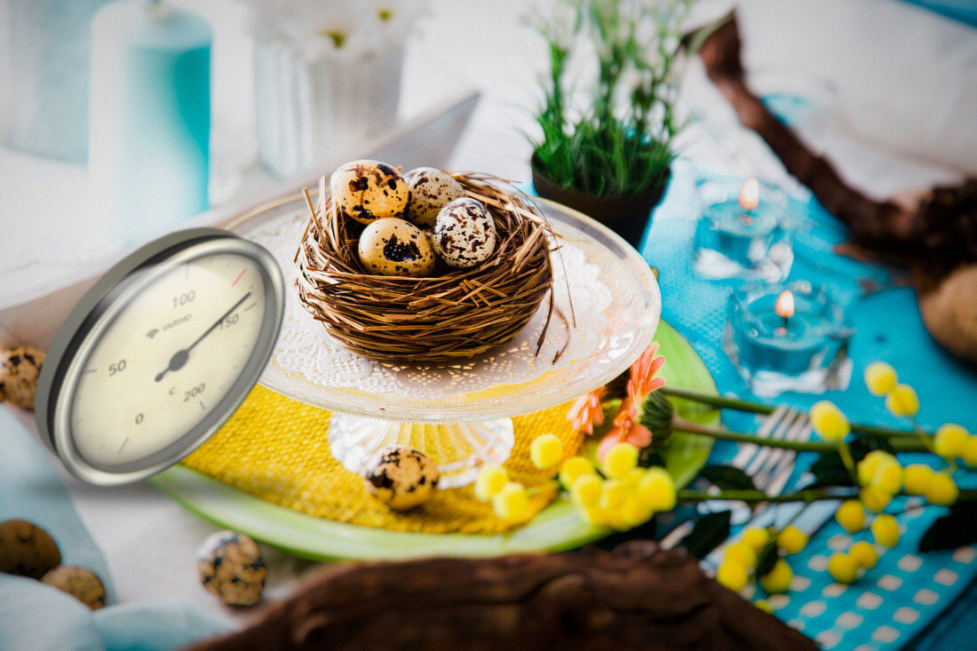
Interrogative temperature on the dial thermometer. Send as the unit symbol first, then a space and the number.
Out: °C 140
